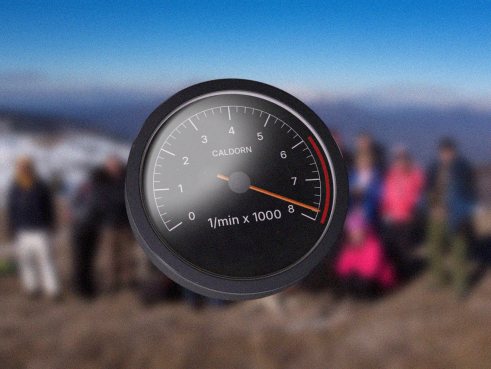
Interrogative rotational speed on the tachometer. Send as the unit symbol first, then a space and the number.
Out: rpm 7800
